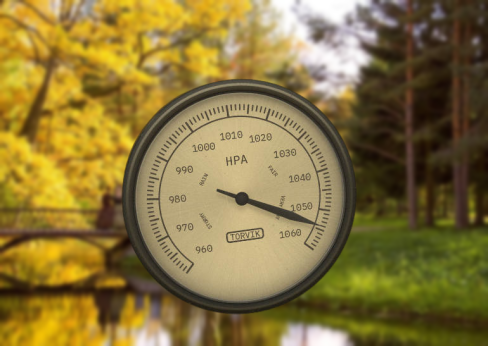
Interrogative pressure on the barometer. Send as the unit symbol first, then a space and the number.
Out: hPa 1054
